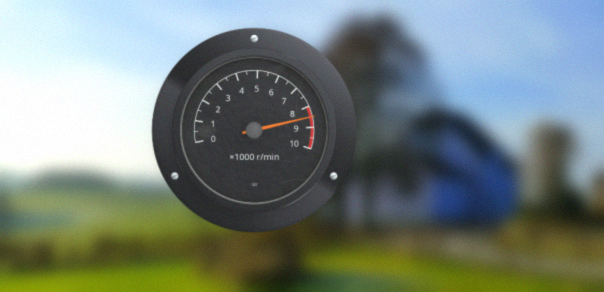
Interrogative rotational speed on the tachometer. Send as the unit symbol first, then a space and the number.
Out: rpm 8500
